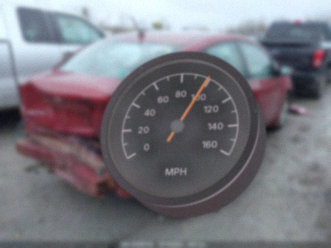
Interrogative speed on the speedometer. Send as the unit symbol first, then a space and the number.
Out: mph 100
